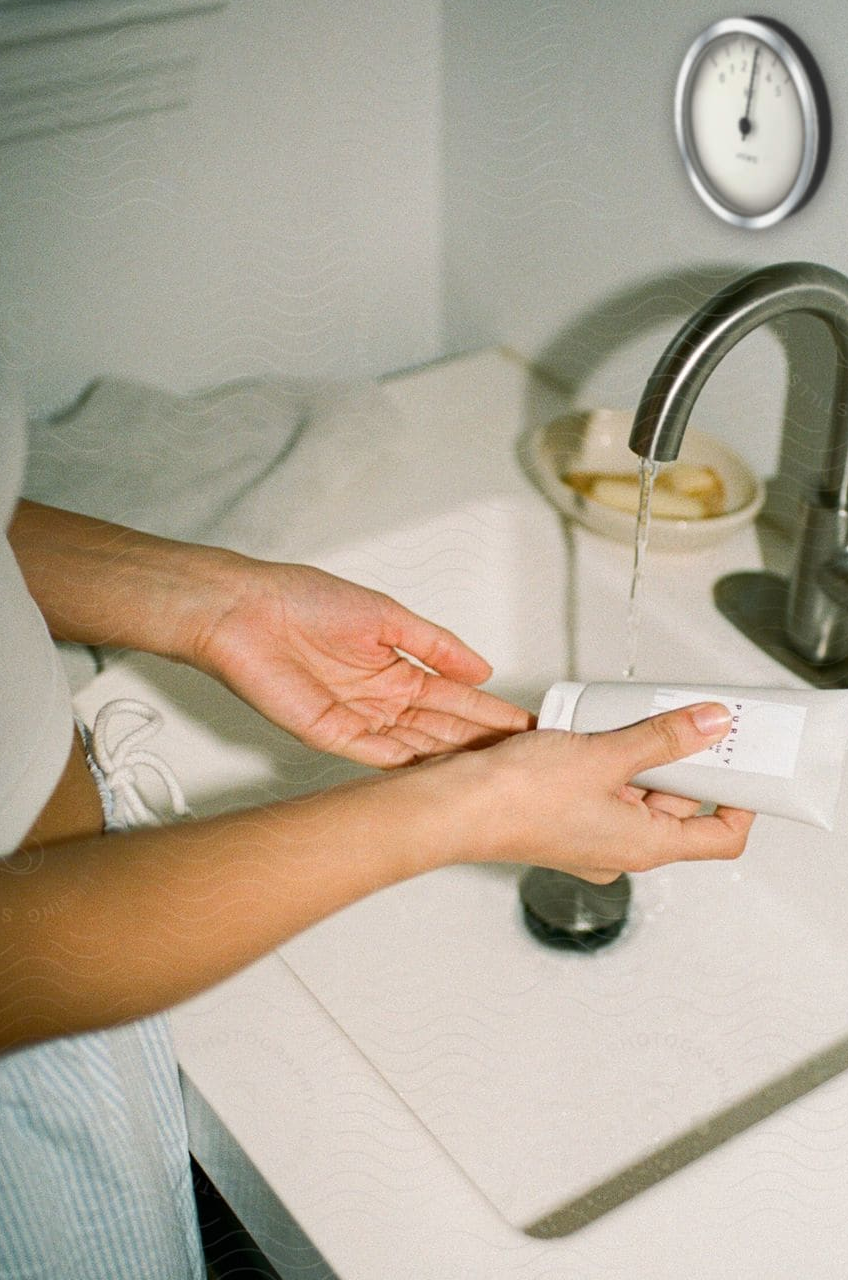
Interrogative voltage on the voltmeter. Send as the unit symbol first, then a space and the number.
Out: kV 3
